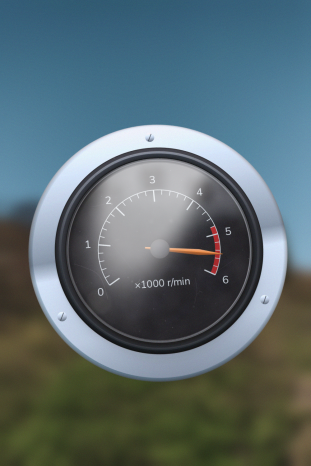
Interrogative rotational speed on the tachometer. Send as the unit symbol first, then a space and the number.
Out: rpm 5500
